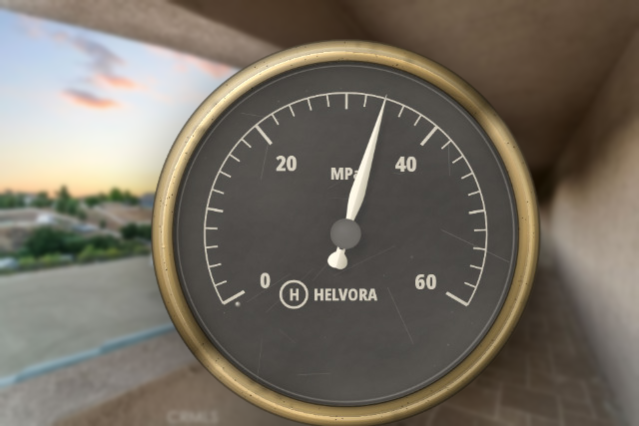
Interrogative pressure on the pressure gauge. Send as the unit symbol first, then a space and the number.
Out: MPa 34
